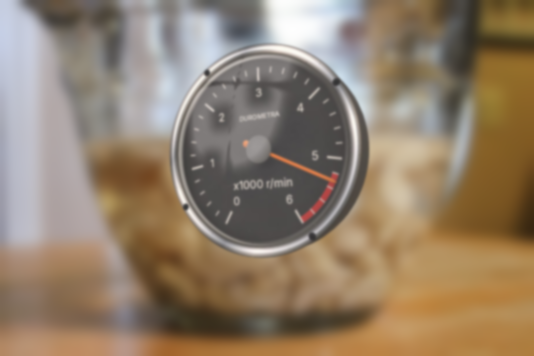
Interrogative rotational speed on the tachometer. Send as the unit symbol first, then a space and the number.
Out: rpm 5300
